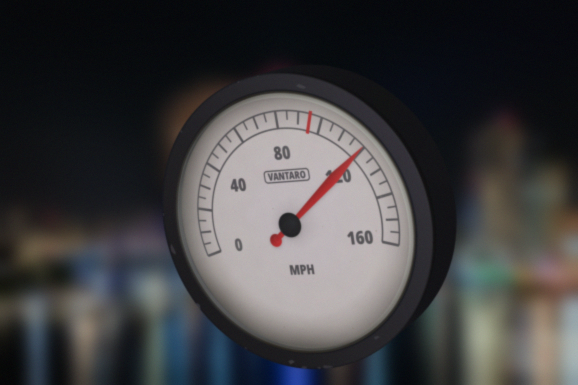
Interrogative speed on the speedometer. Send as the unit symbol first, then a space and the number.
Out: mph 120
